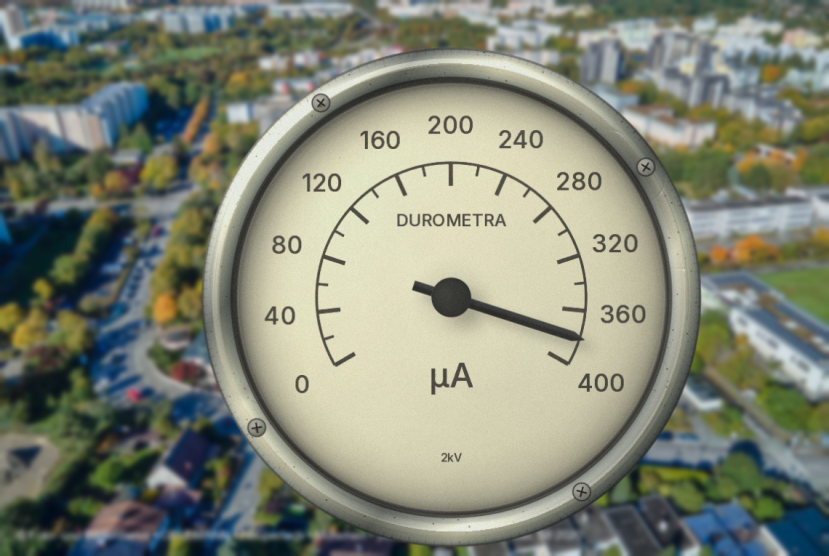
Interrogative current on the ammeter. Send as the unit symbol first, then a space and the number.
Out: µA 380
